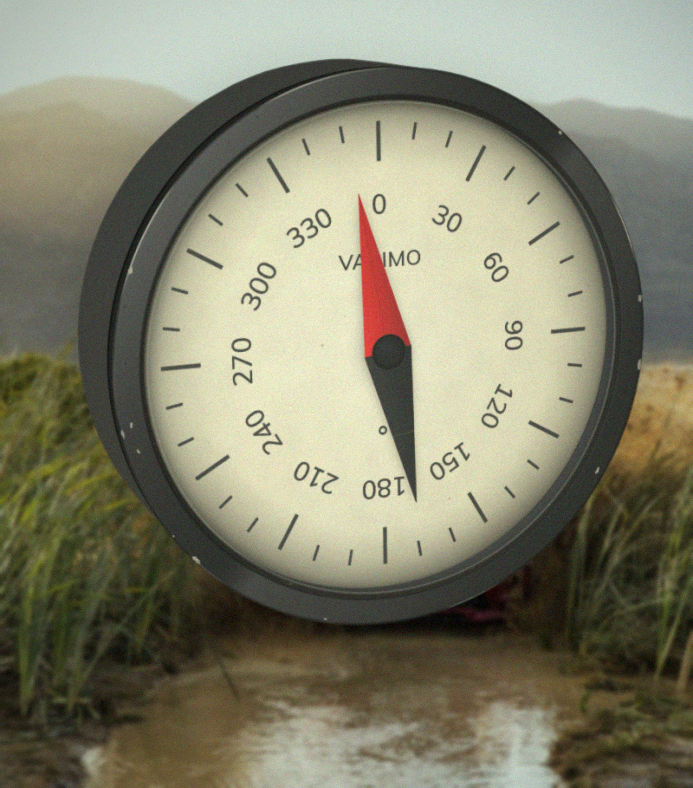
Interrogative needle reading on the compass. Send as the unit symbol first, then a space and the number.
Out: ° 350
